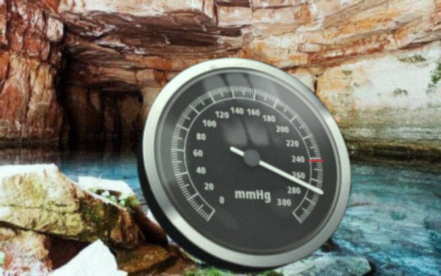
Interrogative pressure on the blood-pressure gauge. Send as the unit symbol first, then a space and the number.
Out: mmHg 270
